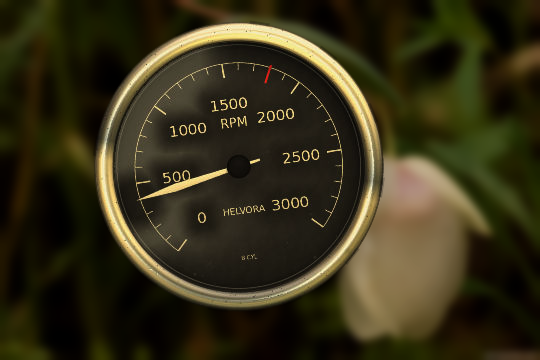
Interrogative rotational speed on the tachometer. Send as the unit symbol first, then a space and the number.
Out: rpm 400
